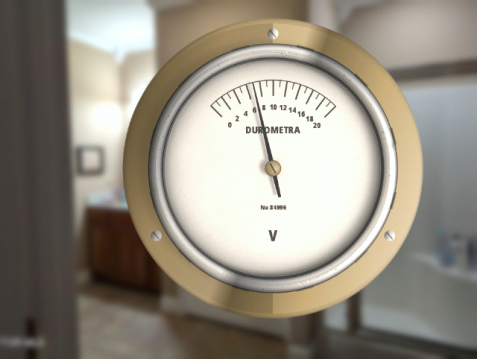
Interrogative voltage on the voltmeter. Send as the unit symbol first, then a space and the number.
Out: V 7
